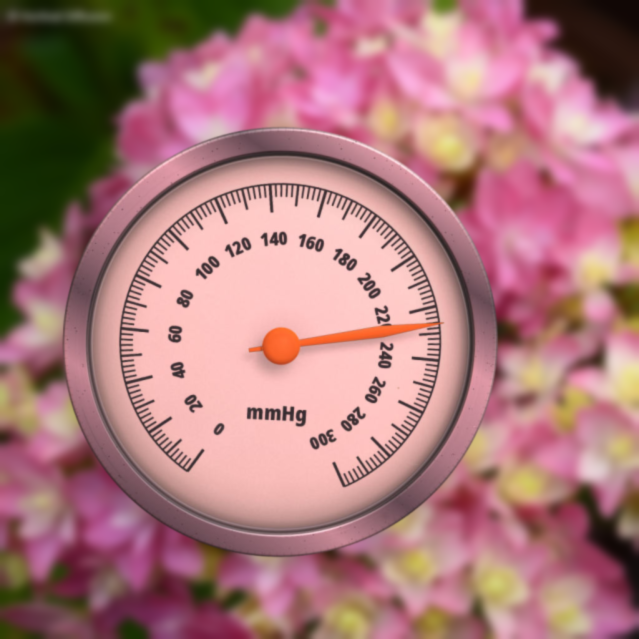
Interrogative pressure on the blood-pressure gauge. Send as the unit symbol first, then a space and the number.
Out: mmHg 226
